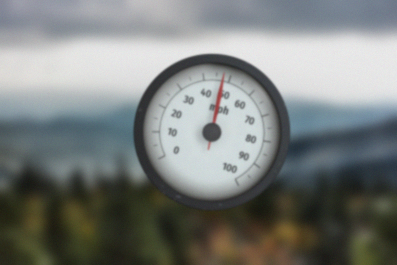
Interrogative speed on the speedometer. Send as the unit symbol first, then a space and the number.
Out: mph 47.5
